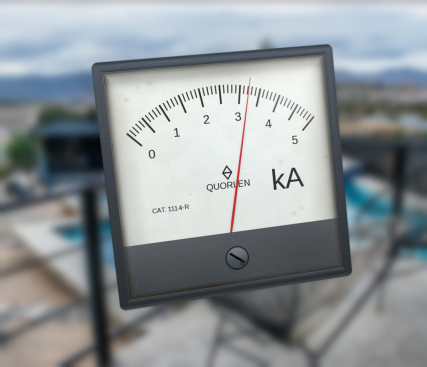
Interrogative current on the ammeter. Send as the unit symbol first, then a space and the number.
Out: kA 3.2
